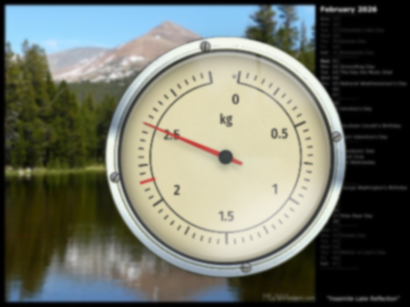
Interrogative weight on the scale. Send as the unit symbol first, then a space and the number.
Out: kg 2.5
